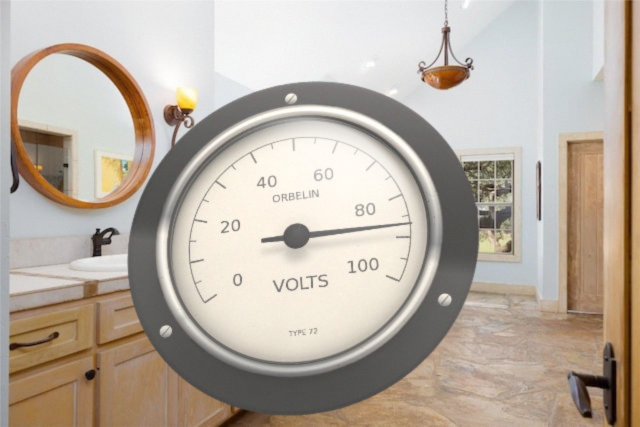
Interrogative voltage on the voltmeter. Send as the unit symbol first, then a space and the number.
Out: V 87.5
